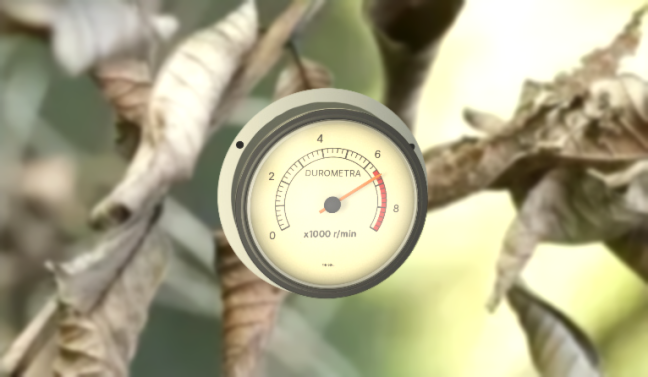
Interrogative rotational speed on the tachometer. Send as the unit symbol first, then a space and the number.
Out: rpm 6600
